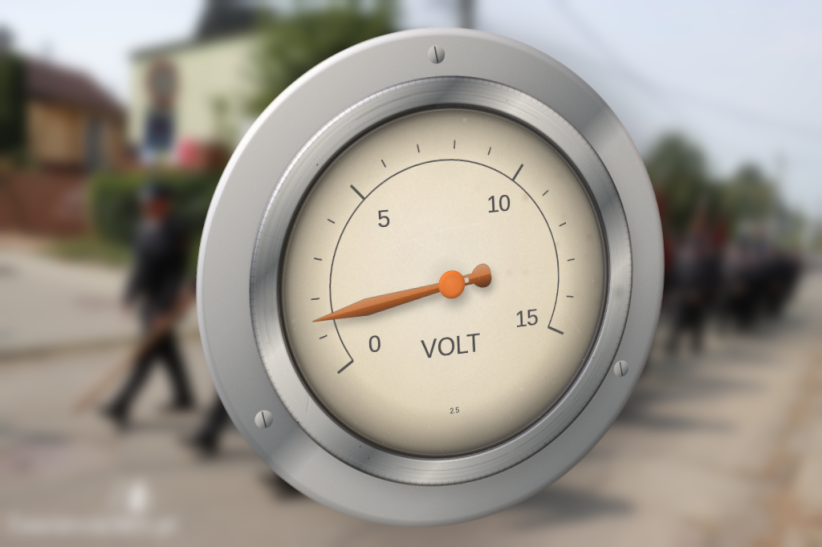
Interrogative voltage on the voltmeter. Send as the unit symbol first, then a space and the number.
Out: V 1.5
